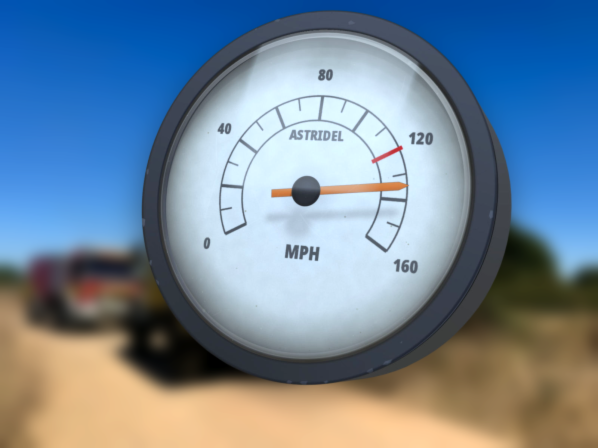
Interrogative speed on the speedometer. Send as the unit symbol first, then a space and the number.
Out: mph 135
